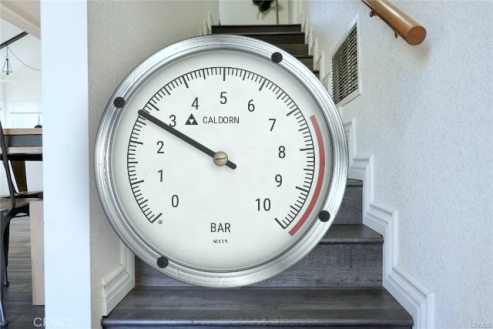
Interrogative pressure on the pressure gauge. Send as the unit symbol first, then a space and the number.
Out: bar 2.7
